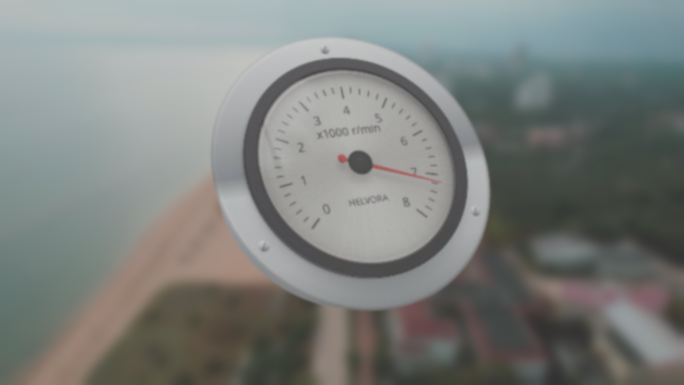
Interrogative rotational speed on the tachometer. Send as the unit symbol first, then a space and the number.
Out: rpm 7200
